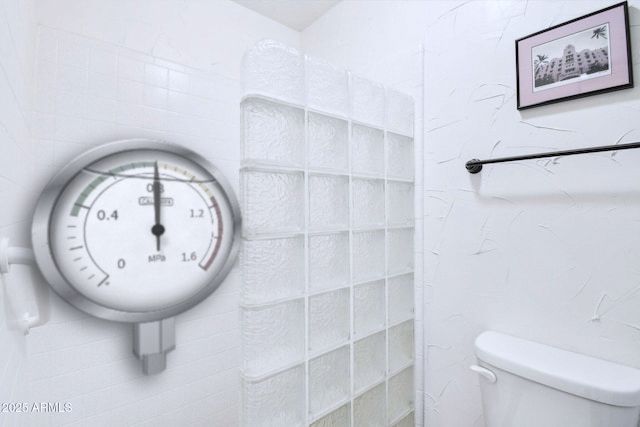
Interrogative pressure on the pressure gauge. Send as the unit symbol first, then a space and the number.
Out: MPa 0.8
